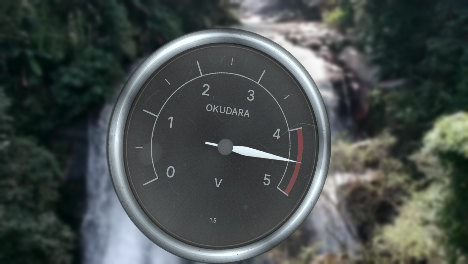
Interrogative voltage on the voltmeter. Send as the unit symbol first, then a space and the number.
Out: V 4.5
